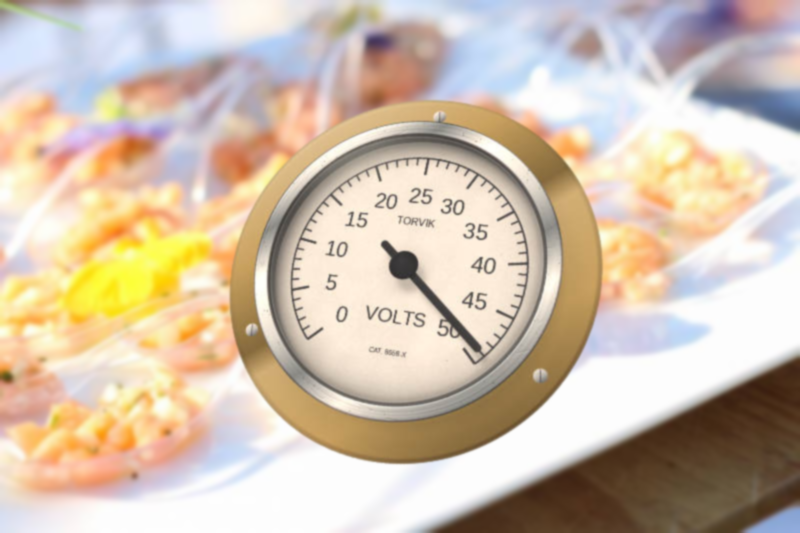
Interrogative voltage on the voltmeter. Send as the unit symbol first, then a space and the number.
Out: V 49
